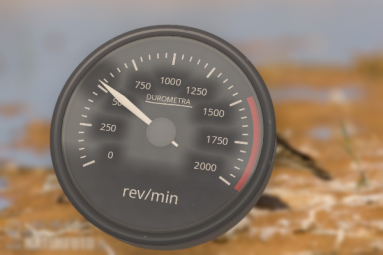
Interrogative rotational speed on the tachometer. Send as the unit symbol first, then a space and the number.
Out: rpm 525
